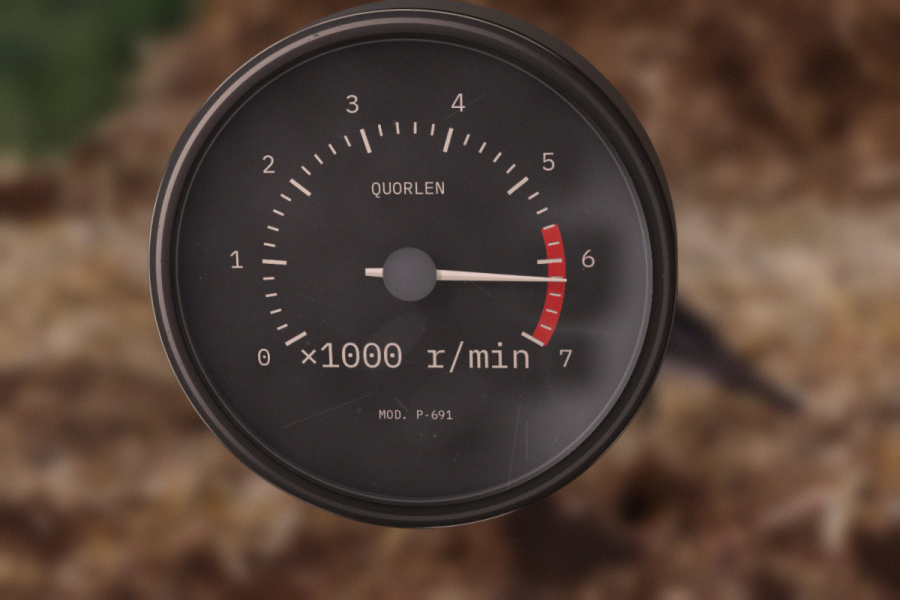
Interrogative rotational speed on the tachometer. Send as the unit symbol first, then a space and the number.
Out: rpm 6200
